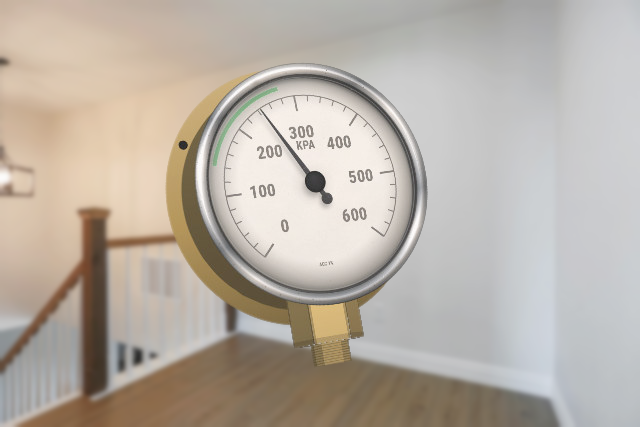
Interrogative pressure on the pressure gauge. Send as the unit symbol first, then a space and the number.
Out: kPa 240
